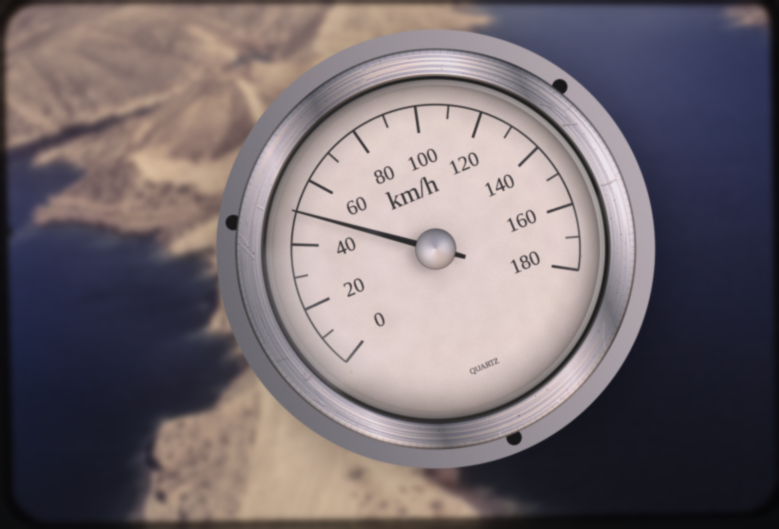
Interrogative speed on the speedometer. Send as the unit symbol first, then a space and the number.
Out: km/h 50
